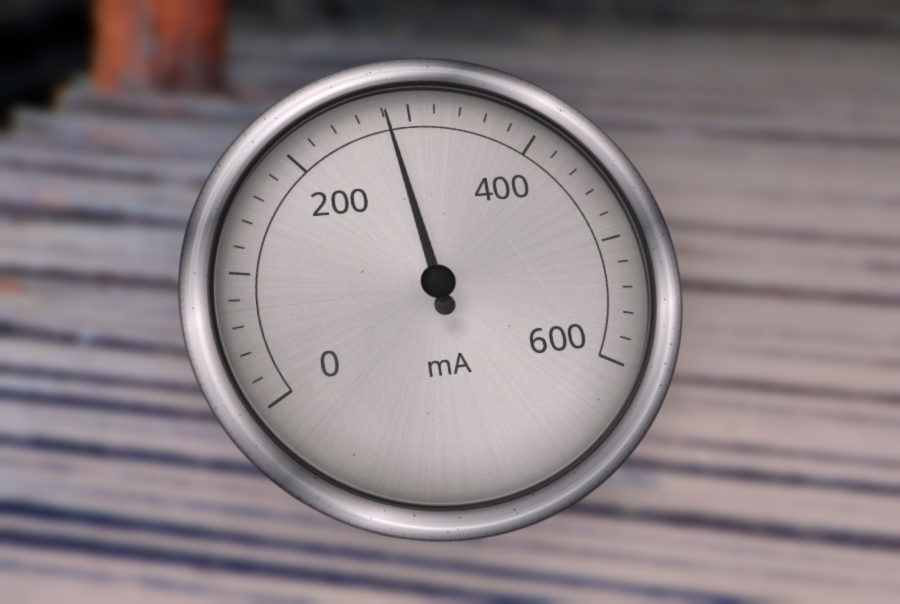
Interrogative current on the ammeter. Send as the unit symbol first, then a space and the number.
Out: mA 280
